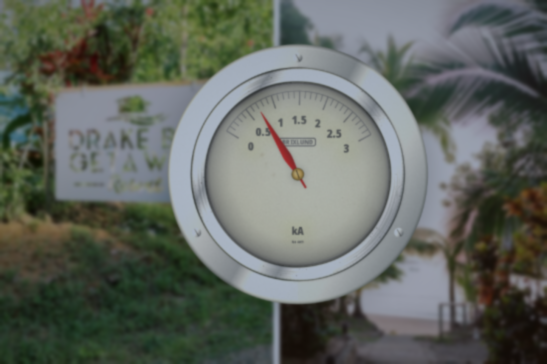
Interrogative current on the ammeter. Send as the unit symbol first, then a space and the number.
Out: kA 0.7
